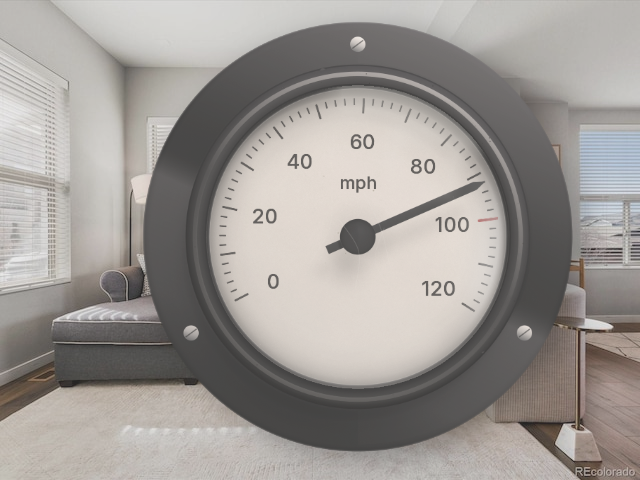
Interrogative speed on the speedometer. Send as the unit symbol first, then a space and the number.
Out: mph 92
